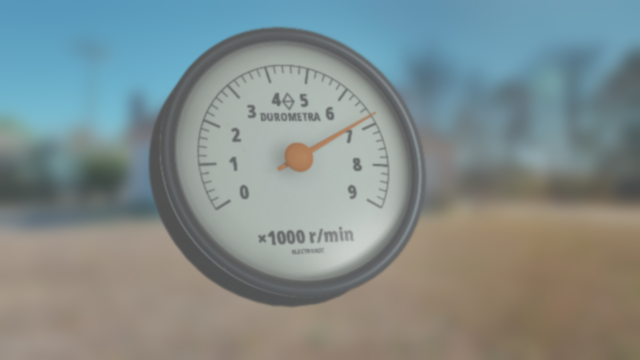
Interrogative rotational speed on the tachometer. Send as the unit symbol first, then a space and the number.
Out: rpm 6800
